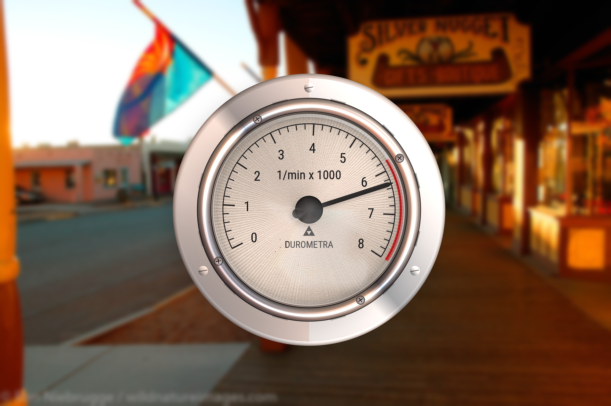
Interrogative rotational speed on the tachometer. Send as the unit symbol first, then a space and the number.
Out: rpm 6300
